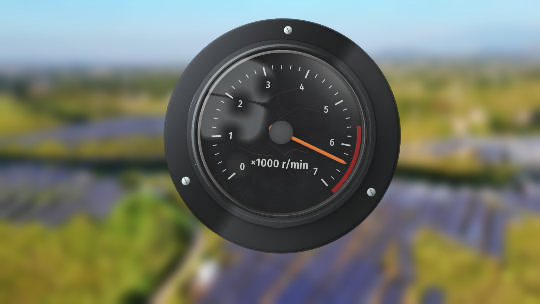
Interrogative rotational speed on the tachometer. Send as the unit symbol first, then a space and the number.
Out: rpm 6400
